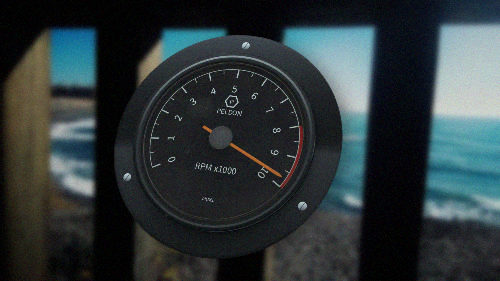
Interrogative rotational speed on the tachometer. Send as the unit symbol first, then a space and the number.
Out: rpm 9750
